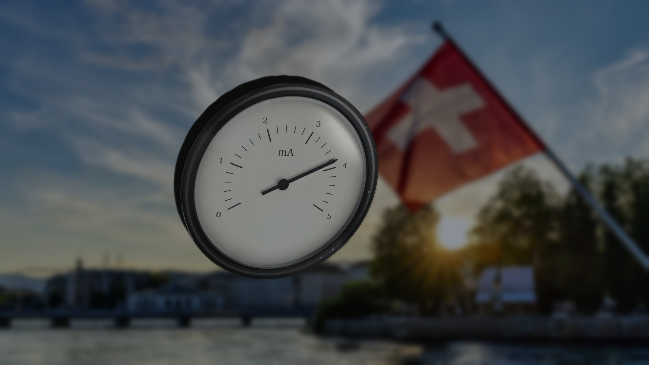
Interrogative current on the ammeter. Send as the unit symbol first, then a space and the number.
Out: mA 3.8
